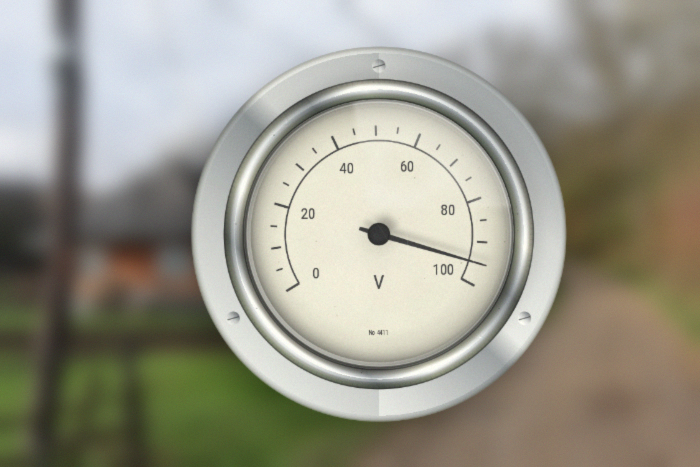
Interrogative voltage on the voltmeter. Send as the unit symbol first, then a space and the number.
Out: V 95
